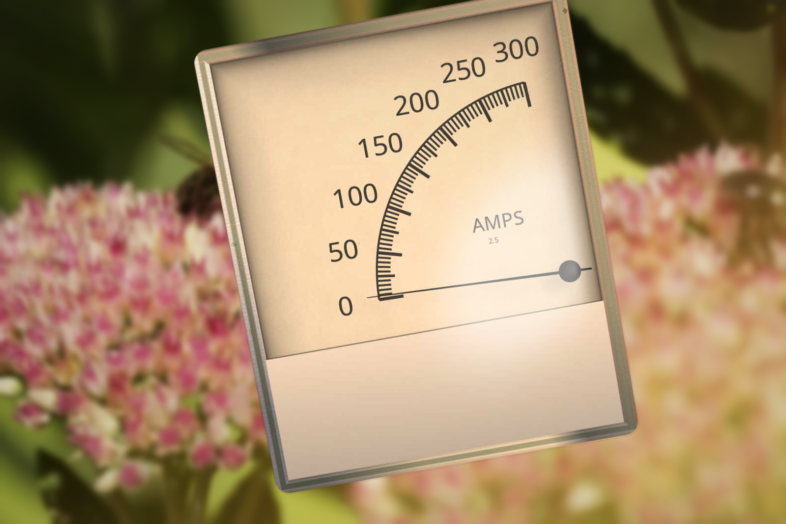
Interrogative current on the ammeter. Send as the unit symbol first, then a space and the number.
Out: A 5
